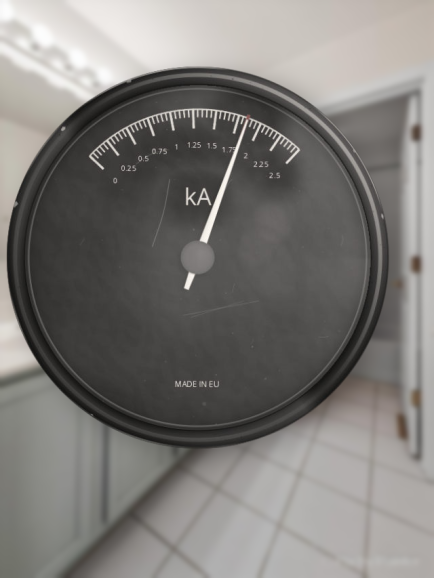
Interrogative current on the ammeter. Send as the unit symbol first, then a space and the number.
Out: kA 1.85
